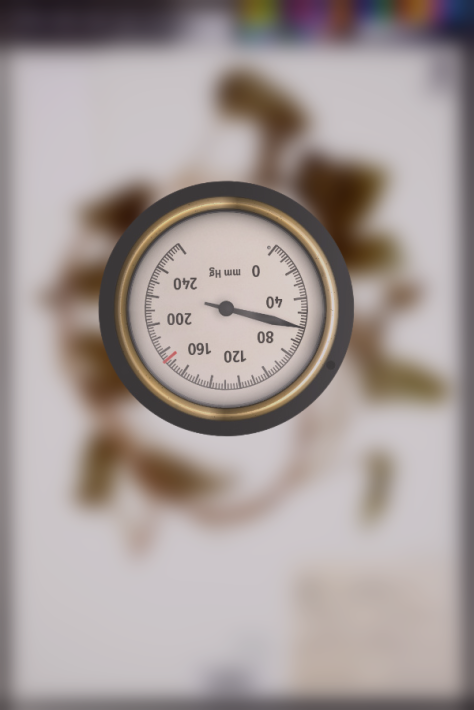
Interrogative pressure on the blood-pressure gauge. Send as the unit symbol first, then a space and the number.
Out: mmHg 60
